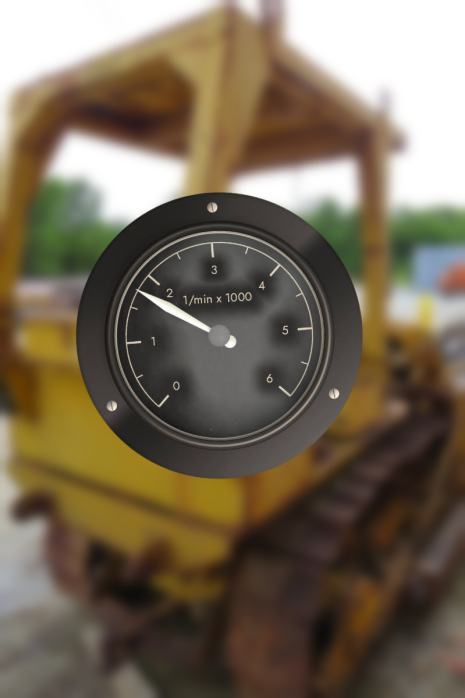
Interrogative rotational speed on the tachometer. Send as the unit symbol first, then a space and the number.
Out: rpm 1750
